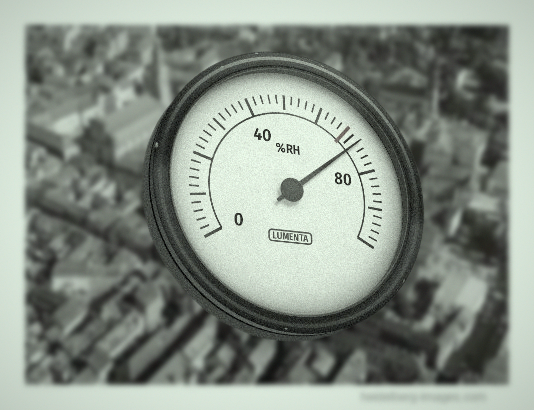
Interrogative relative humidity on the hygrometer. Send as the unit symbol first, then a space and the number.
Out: % 72
